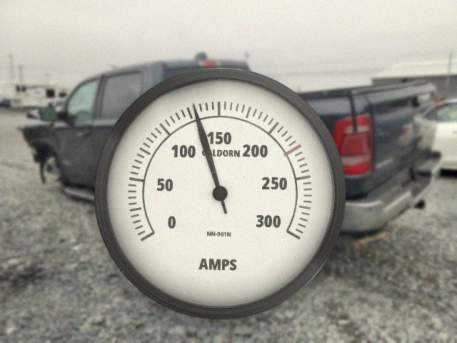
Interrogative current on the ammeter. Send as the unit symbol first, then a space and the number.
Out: A 130
